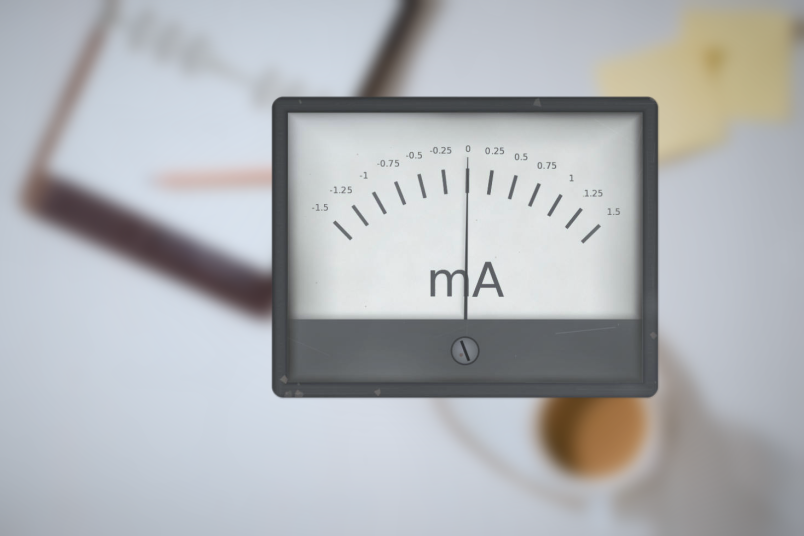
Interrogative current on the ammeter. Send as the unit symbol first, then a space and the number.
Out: mA 0
